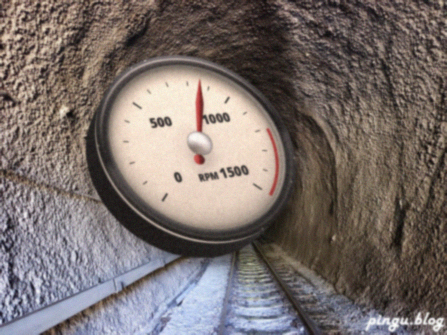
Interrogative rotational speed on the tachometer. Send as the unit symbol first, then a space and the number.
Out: rpm 850
